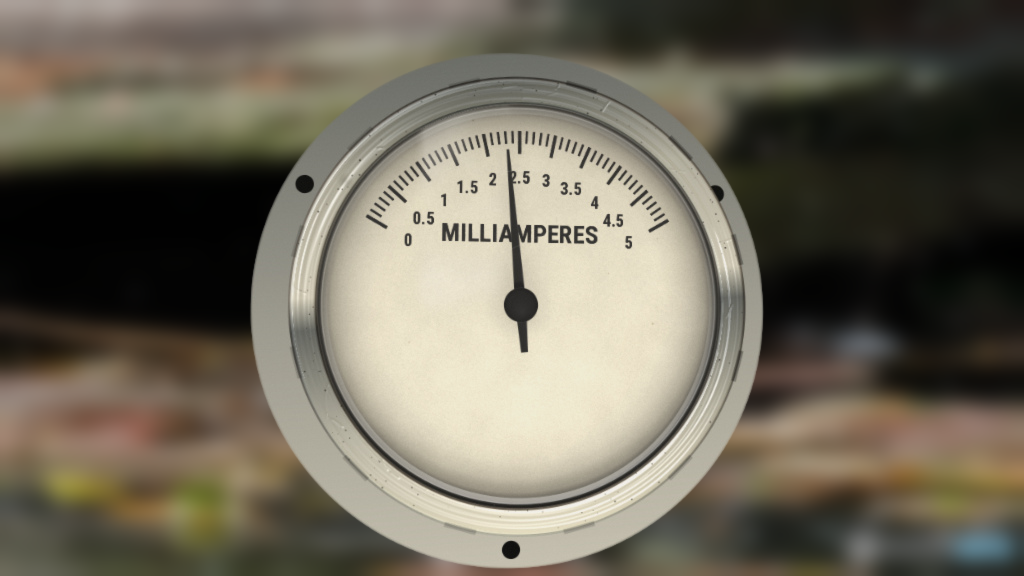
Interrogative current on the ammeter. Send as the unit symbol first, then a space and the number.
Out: mA 2.3
